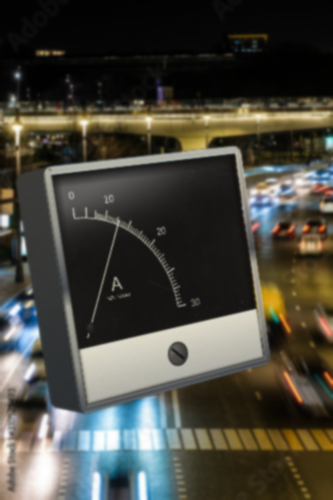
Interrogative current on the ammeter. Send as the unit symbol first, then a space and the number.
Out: A 12.5
